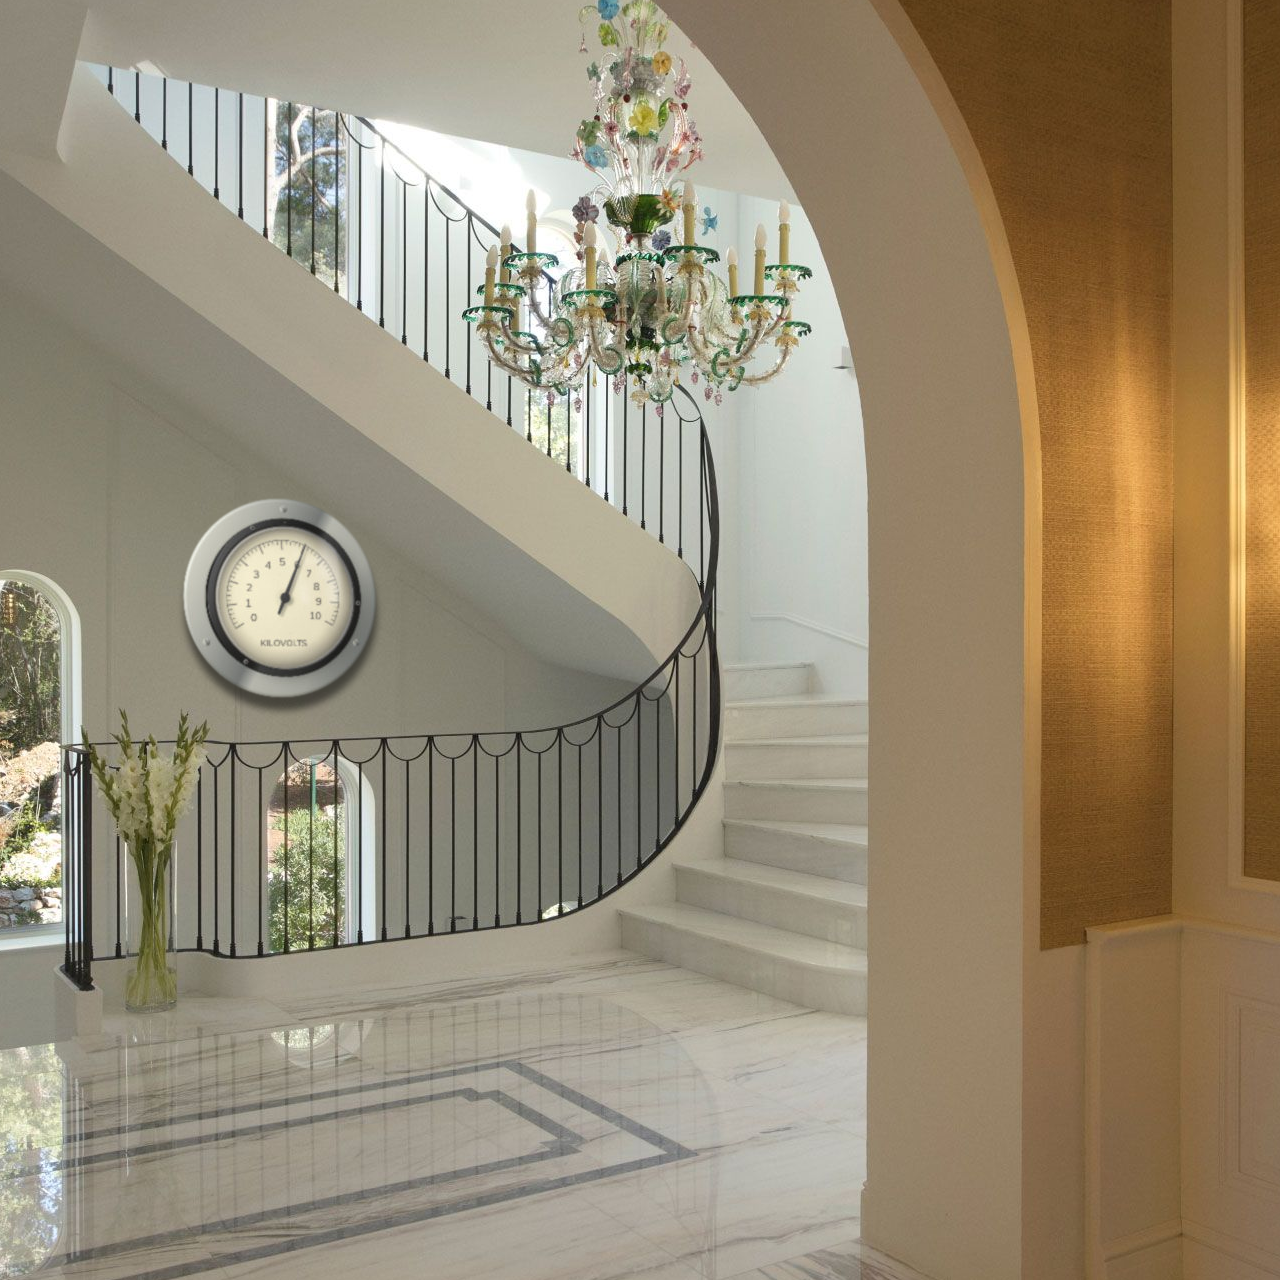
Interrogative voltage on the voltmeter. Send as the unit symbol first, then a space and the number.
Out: kV 6
